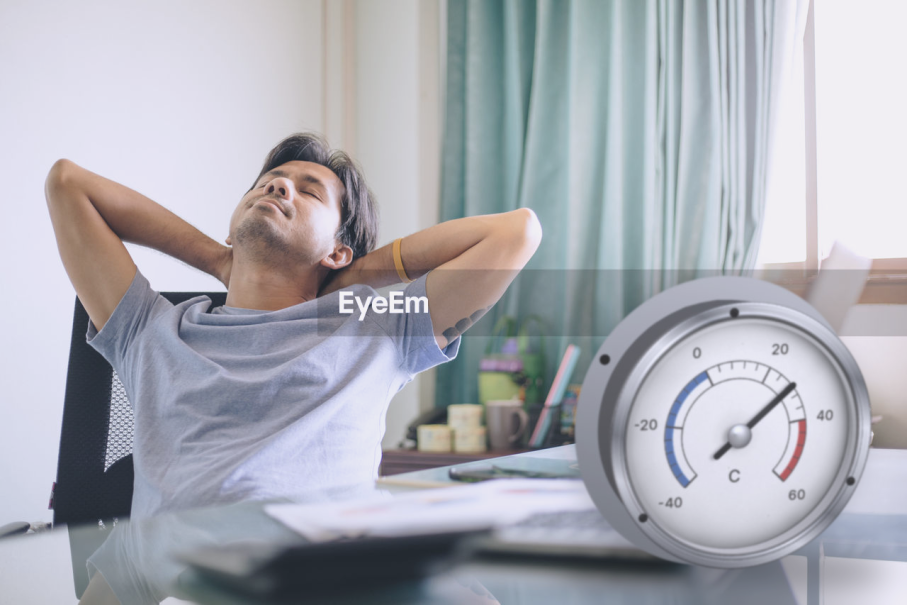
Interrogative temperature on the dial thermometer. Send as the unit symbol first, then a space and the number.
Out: °C 28
